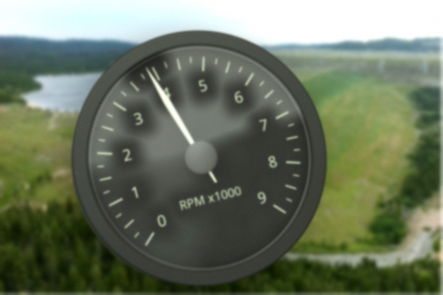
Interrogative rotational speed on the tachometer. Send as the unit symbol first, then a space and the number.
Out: rpm 3875
